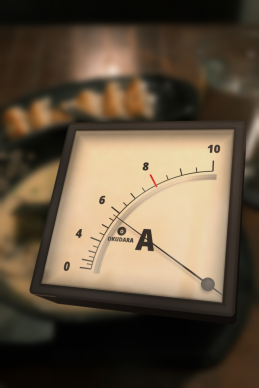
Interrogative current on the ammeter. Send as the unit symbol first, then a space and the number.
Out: A 5.75
